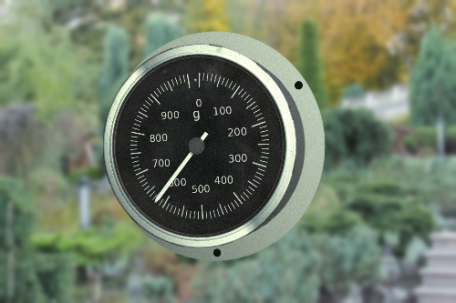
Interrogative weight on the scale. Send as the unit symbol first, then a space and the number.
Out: g 620
